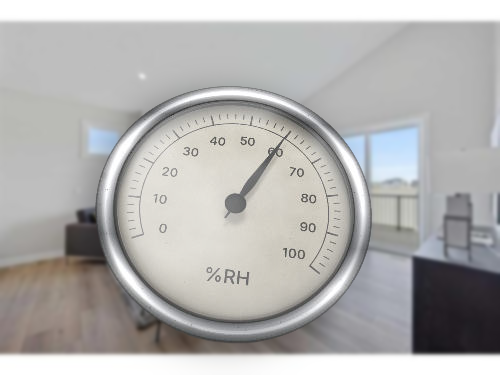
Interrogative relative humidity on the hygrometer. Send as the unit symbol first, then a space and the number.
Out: % 60
